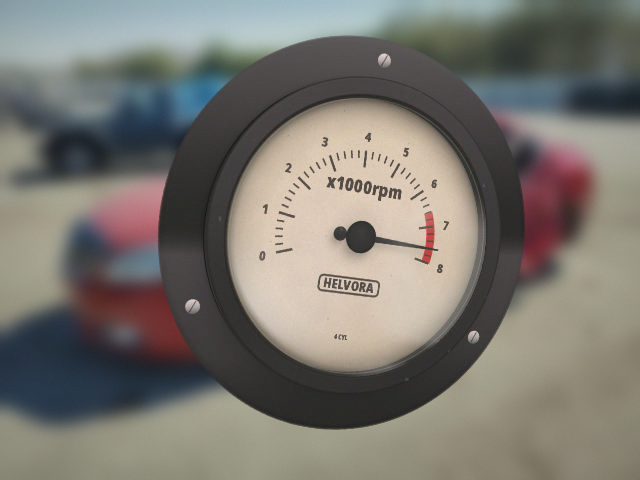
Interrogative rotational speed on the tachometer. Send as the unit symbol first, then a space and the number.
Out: rpm 7600
